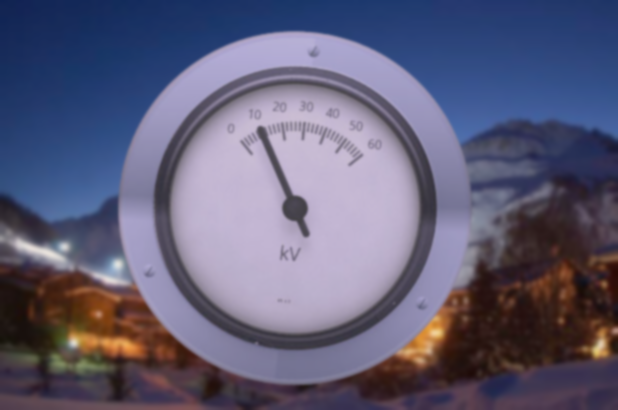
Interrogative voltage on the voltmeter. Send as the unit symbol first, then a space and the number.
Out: kV 10
